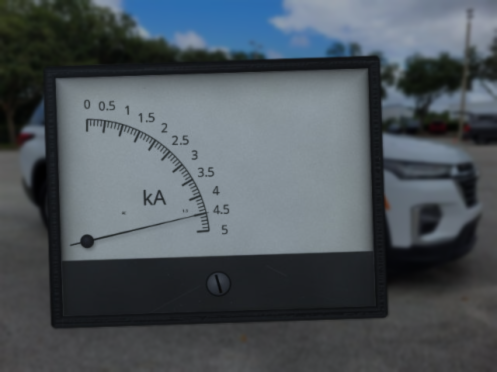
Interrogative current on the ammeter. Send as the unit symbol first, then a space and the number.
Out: kA 4.5
